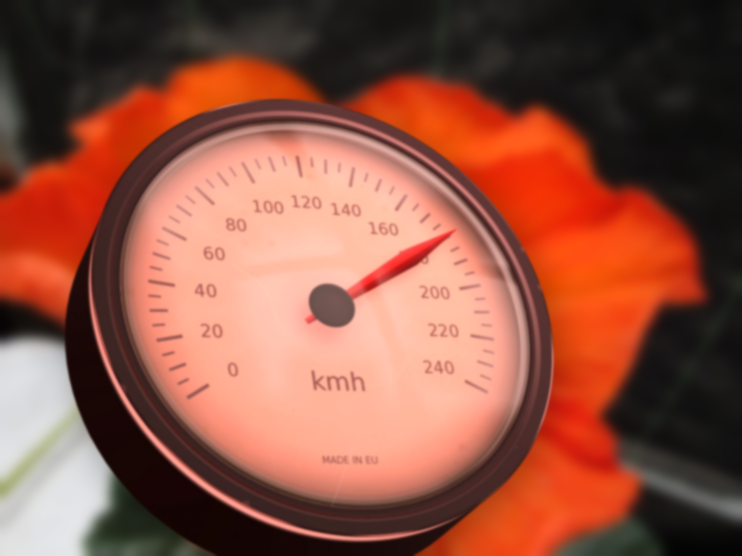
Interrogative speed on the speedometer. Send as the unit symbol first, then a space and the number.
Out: km/h 180
